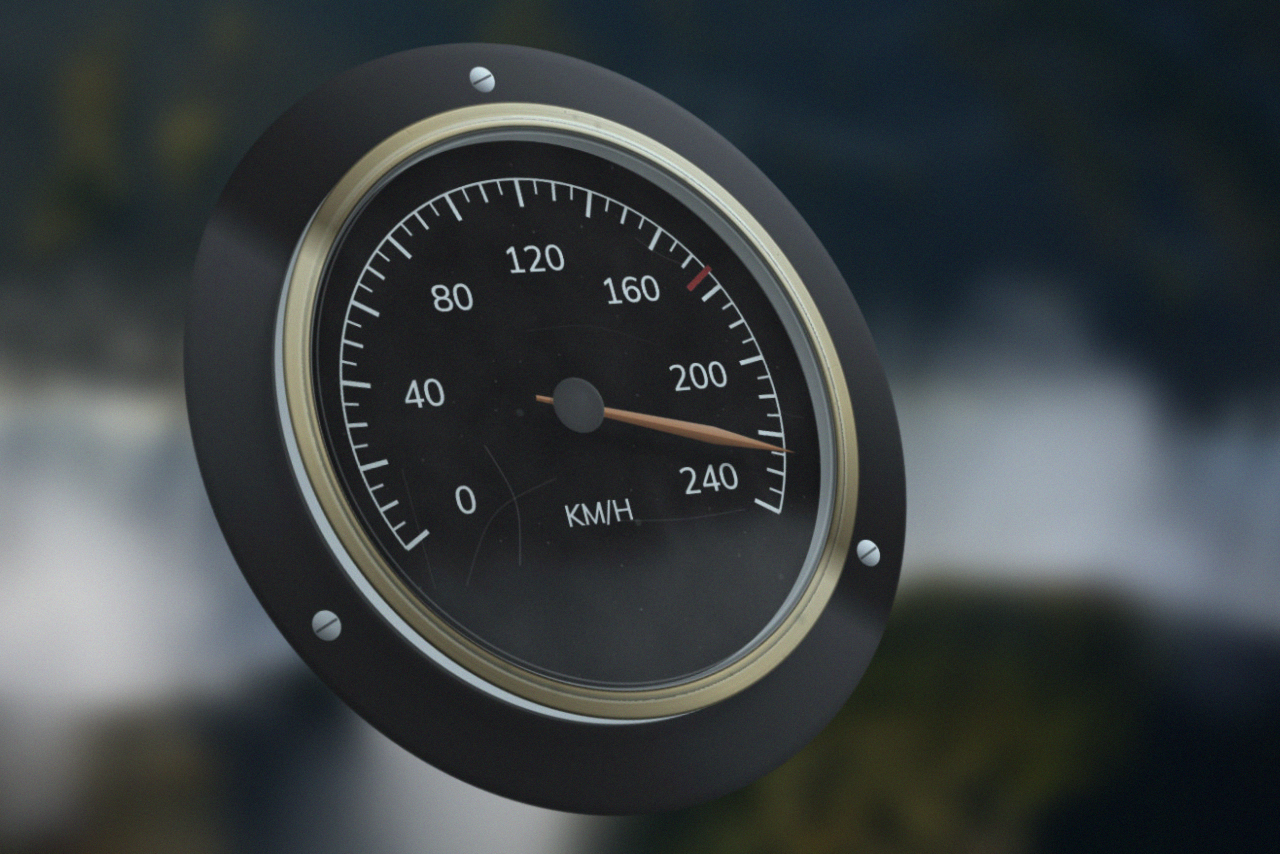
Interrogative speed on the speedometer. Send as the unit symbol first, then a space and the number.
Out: km/h 225
